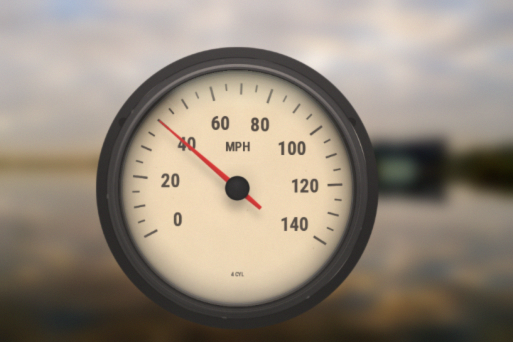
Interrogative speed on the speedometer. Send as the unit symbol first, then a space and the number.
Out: mph 40
